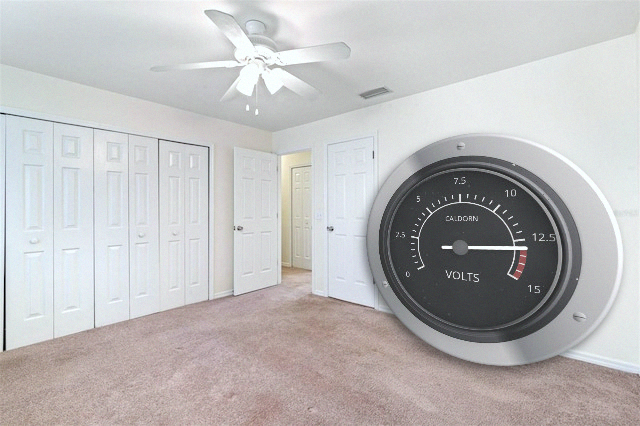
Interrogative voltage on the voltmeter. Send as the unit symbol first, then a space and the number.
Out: V 13
